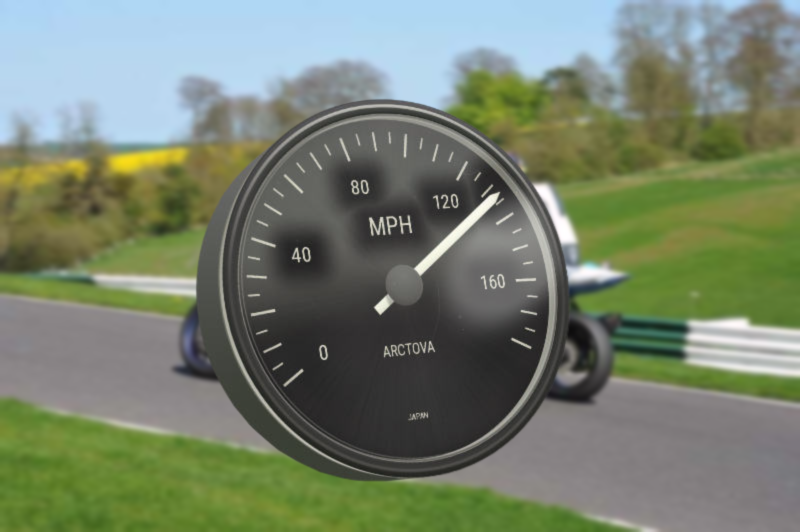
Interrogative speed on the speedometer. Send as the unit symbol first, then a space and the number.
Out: mph 132.5
